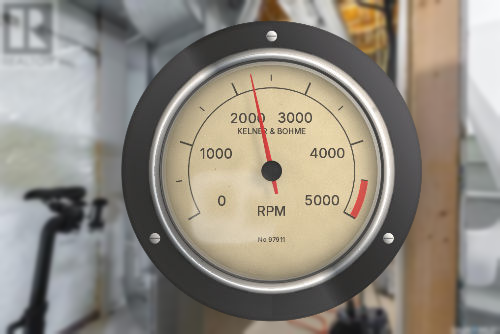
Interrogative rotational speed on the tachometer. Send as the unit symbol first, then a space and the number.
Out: rpm 2250
